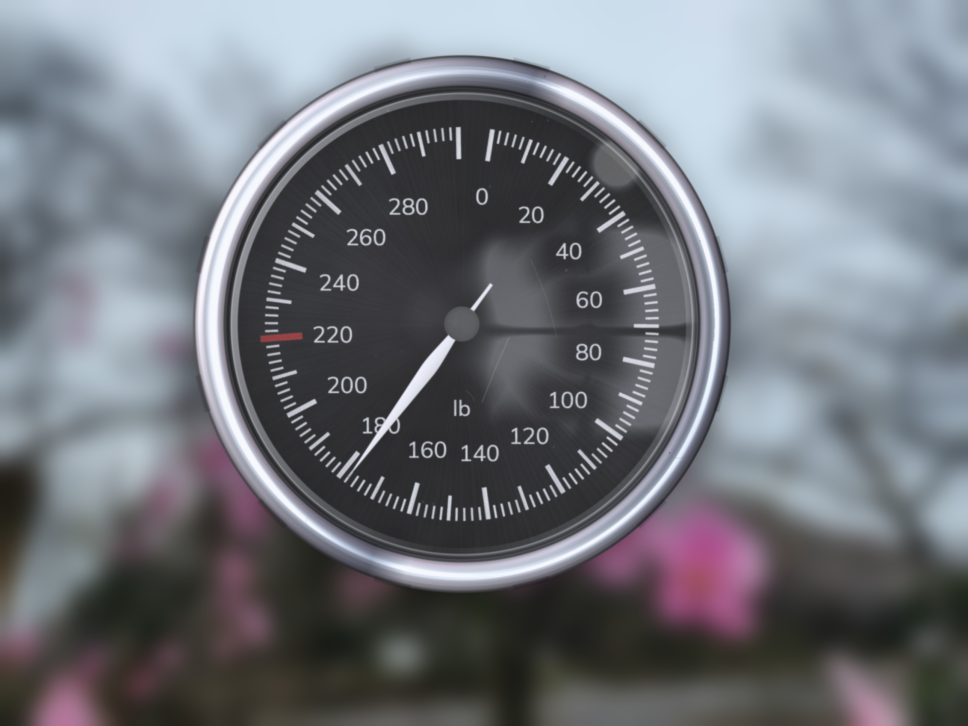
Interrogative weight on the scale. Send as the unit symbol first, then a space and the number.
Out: lb 178
